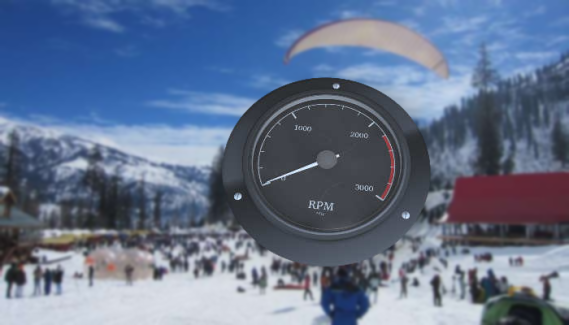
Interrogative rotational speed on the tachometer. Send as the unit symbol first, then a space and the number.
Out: rpm 0
